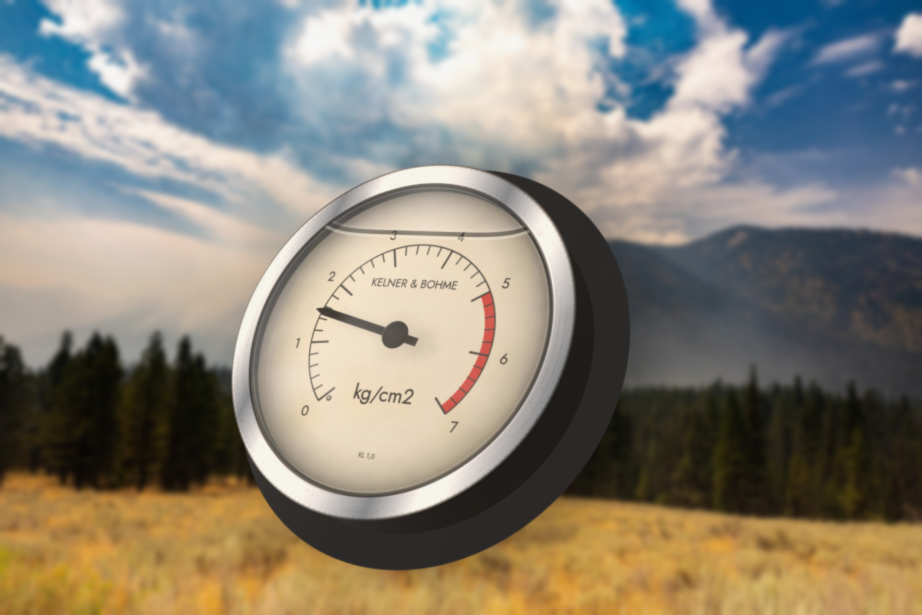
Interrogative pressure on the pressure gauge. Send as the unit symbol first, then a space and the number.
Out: kg/cm² 1.5
